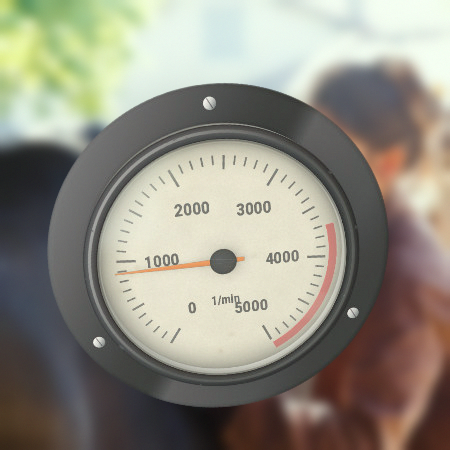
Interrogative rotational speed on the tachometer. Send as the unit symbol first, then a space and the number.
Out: rpm 900
